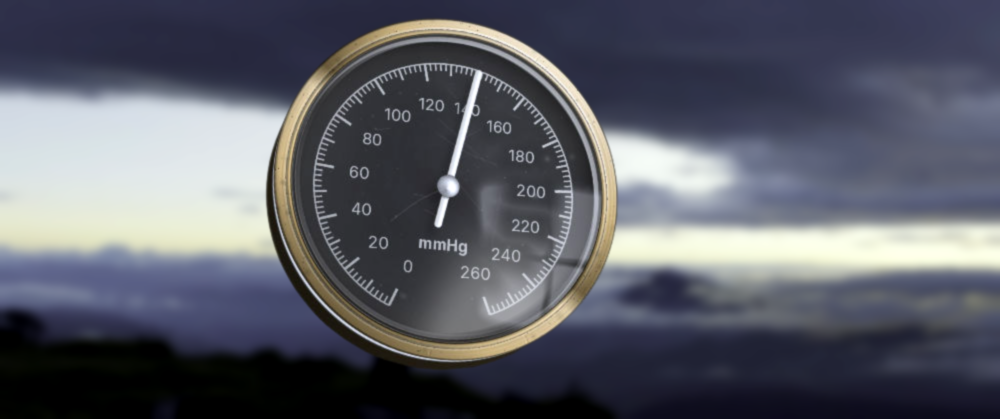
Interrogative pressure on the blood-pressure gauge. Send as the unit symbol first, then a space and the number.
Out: mmHg 140
